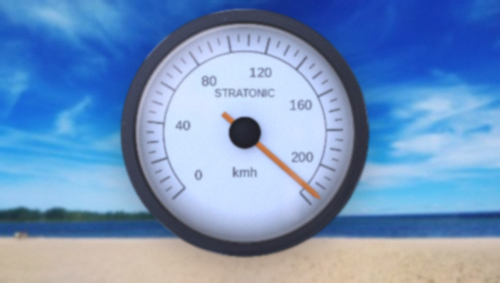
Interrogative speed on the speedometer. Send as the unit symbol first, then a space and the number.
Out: km/h 215
